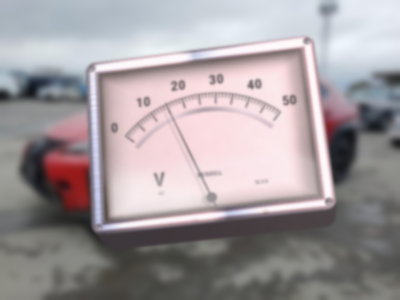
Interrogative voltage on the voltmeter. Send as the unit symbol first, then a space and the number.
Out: V 15
